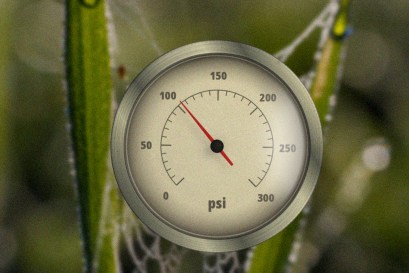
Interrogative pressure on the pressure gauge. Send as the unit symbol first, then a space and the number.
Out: psi 105
